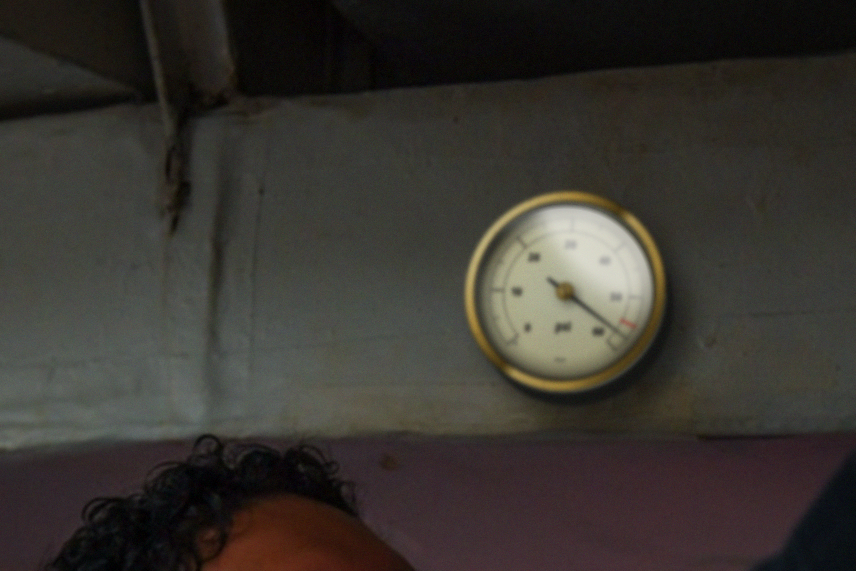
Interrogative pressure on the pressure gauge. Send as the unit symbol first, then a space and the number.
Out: psi 57.5
